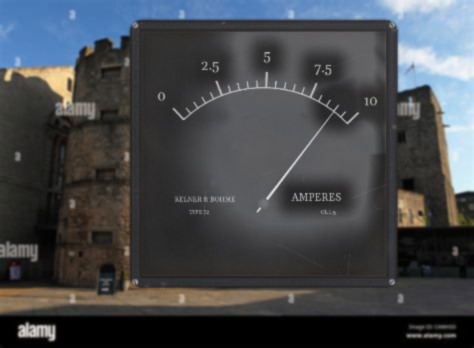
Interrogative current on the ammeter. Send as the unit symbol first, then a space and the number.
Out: A 9
